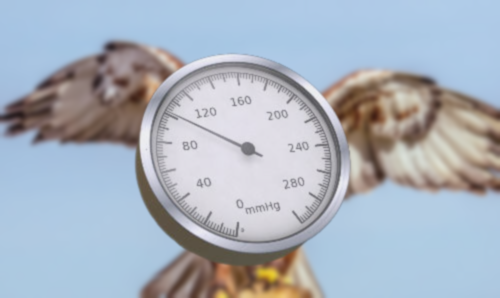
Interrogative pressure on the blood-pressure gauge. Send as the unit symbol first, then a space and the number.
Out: mmHg 100
